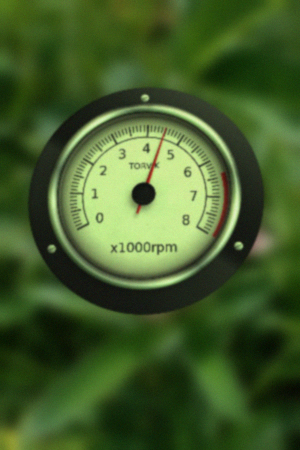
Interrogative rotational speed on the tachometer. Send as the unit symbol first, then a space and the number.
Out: rpm 4500
